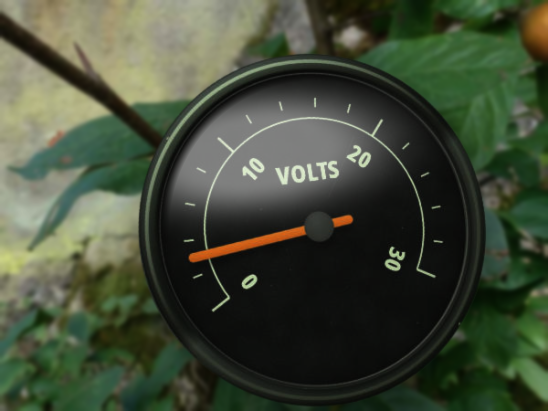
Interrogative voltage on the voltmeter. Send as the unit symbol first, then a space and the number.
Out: V 3
